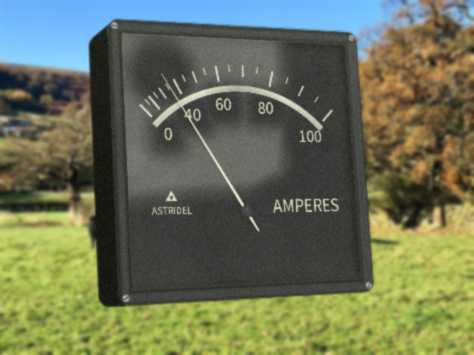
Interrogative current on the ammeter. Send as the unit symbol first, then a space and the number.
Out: A 35
